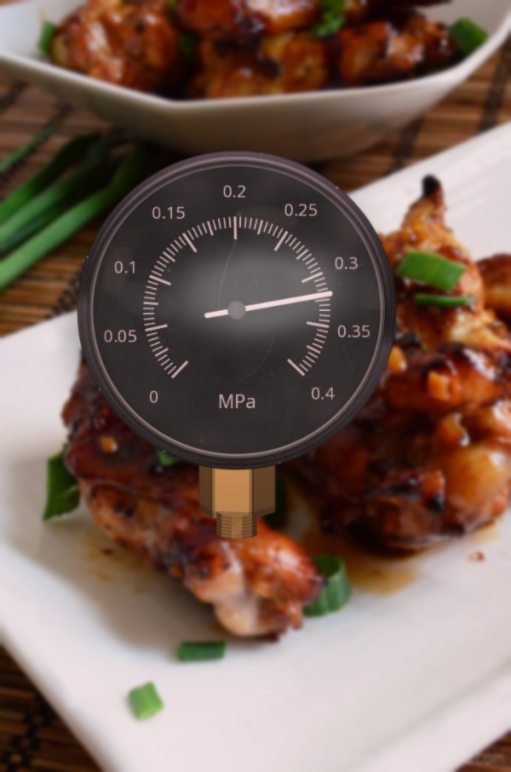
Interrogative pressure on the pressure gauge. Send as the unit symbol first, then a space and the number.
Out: MPa 0.32
